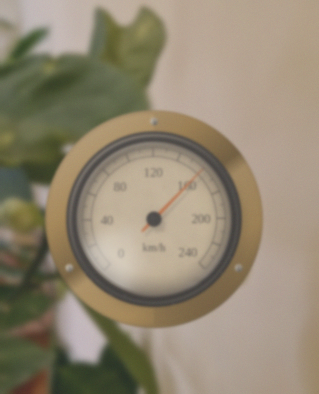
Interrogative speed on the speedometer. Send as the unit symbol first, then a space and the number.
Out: km/h 160
